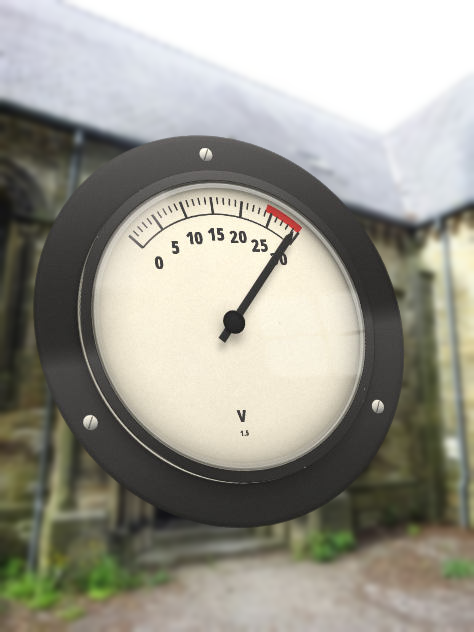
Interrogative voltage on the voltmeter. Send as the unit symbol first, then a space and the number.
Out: V 29
